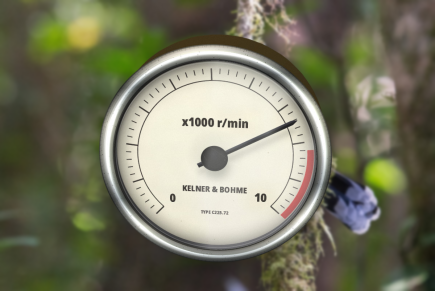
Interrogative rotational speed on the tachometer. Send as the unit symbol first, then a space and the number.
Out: rpm 7400
